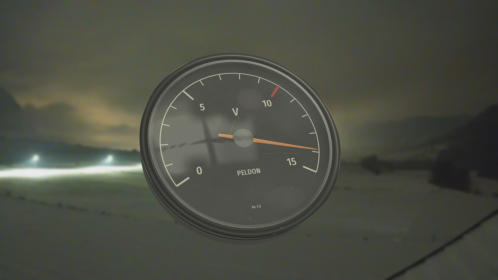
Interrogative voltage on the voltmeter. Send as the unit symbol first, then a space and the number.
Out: V 14
